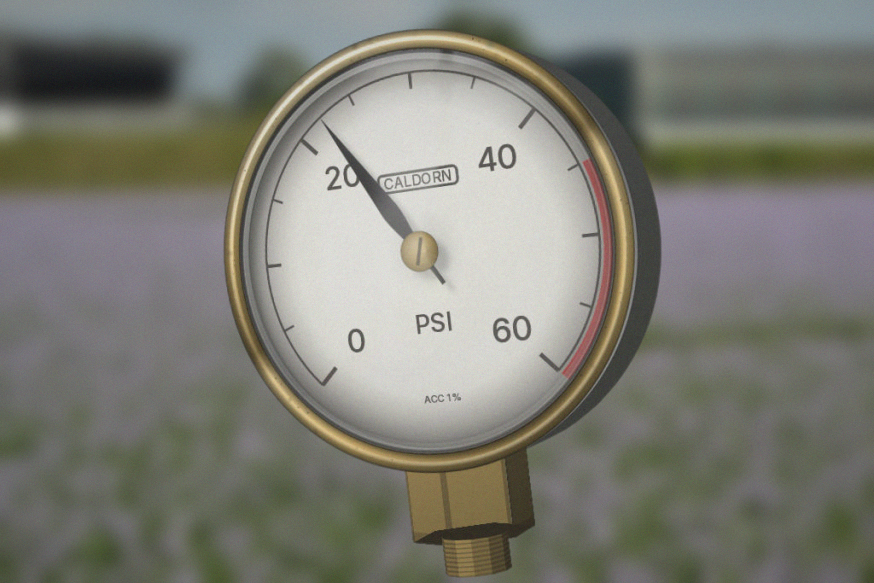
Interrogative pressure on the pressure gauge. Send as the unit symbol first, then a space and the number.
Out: psi 22.5
